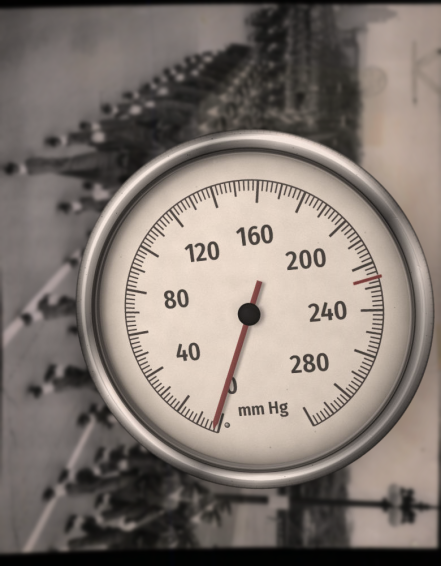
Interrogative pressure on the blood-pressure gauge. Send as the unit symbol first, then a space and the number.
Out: mmHg 2
